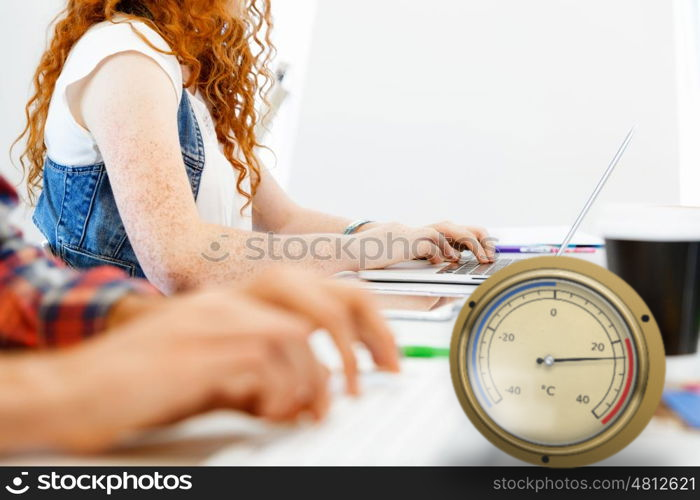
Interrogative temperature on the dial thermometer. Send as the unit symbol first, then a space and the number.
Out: °C 24
